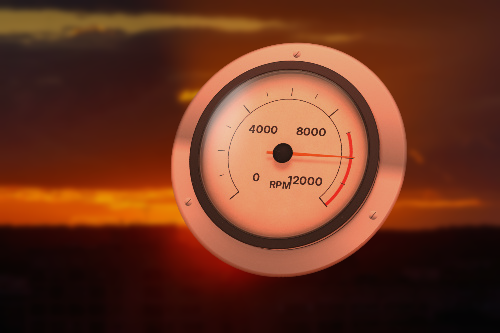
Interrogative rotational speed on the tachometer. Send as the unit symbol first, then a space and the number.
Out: rpm 10000
